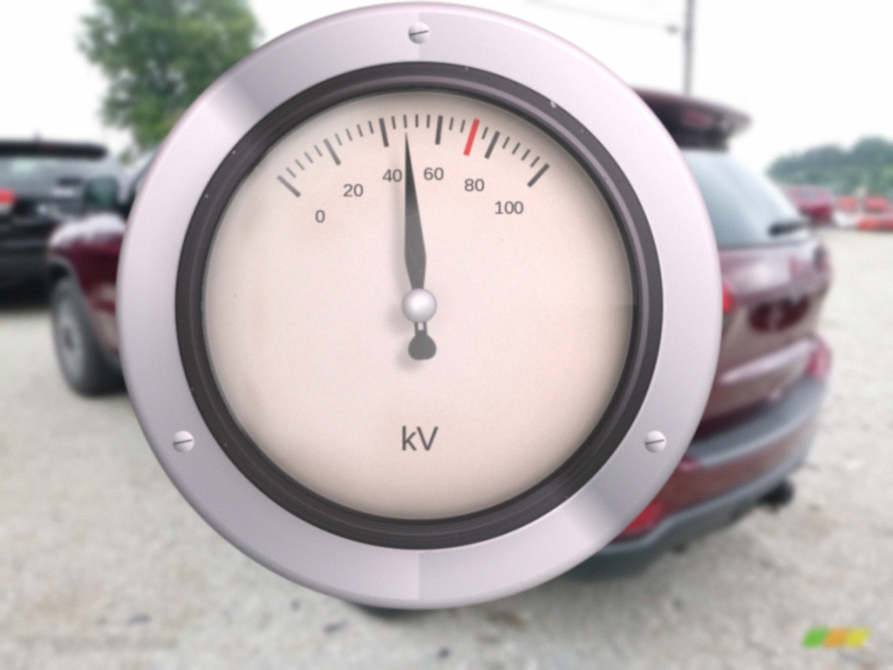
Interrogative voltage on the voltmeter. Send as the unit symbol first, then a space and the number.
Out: kV 48
